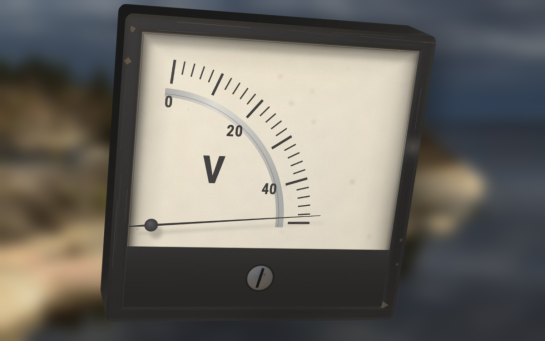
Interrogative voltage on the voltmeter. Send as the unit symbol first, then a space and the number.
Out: V 48
